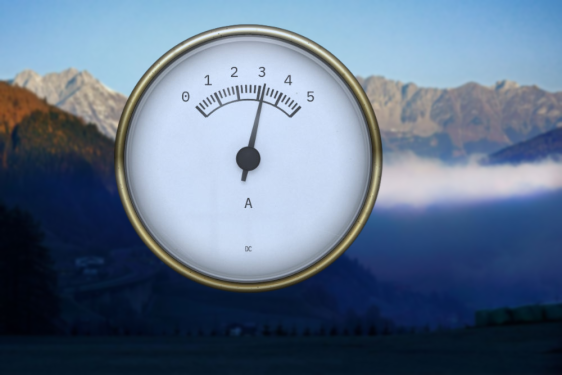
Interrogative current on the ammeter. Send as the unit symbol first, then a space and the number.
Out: A 3.2
